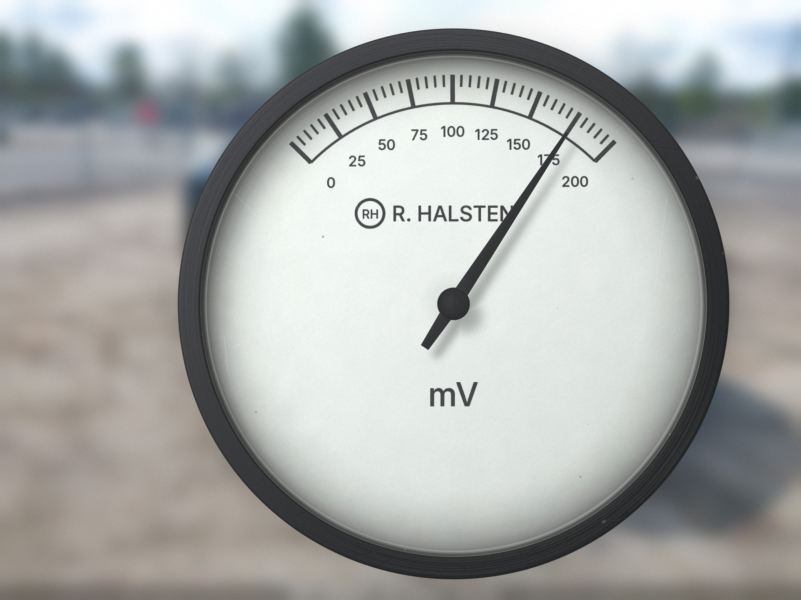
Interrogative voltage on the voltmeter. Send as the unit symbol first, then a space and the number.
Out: mV 175
